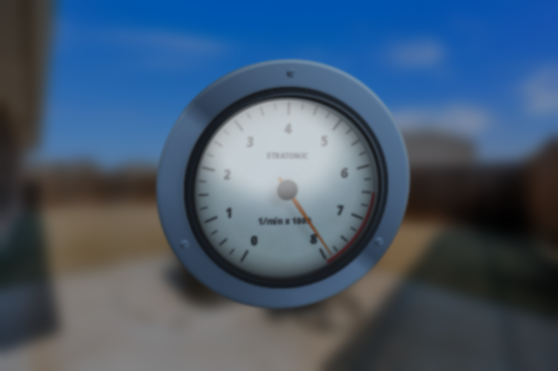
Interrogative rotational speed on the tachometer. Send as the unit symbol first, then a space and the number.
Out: rpm 7875
